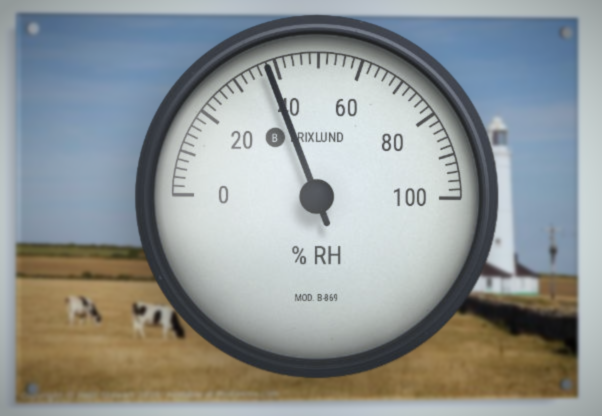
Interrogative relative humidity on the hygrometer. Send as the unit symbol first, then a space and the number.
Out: % 38
